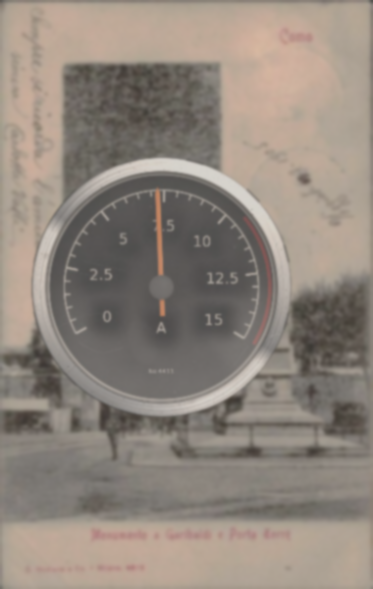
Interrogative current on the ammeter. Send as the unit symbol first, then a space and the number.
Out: A 7.25
